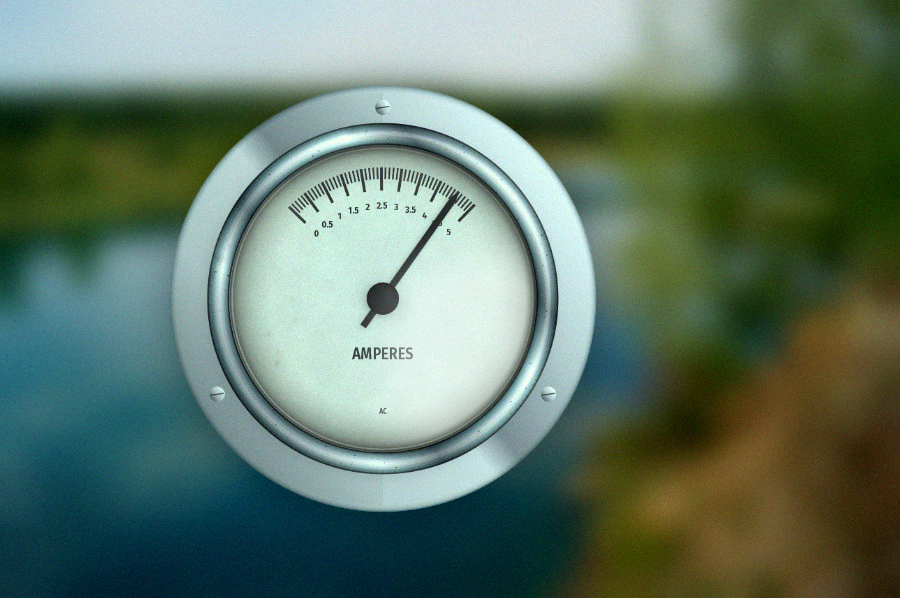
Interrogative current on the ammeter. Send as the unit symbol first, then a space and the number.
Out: A 4.5
